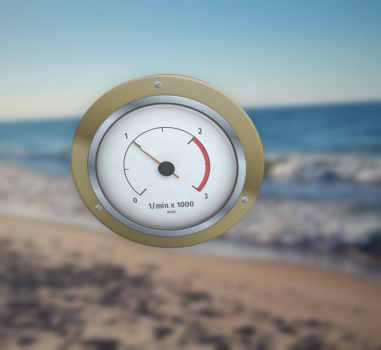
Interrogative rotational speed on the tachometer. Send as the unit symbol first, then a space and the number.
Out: rpm 1000
